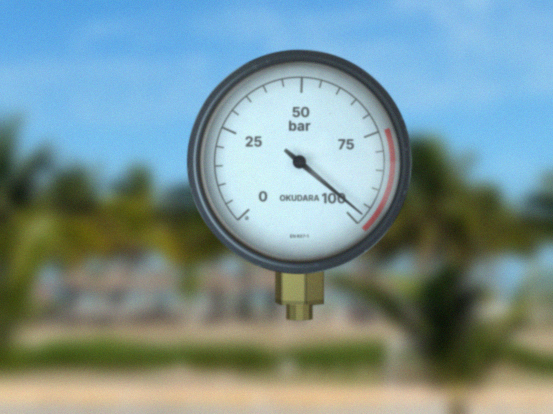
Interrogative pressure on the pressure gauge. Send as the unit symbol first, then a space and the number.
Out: bar 97.5
